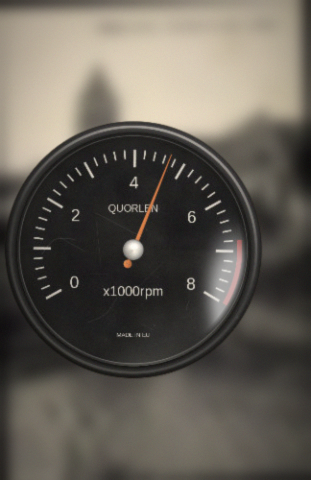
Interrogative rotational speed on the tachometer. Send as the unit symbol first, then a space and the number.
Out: rpm 4700
